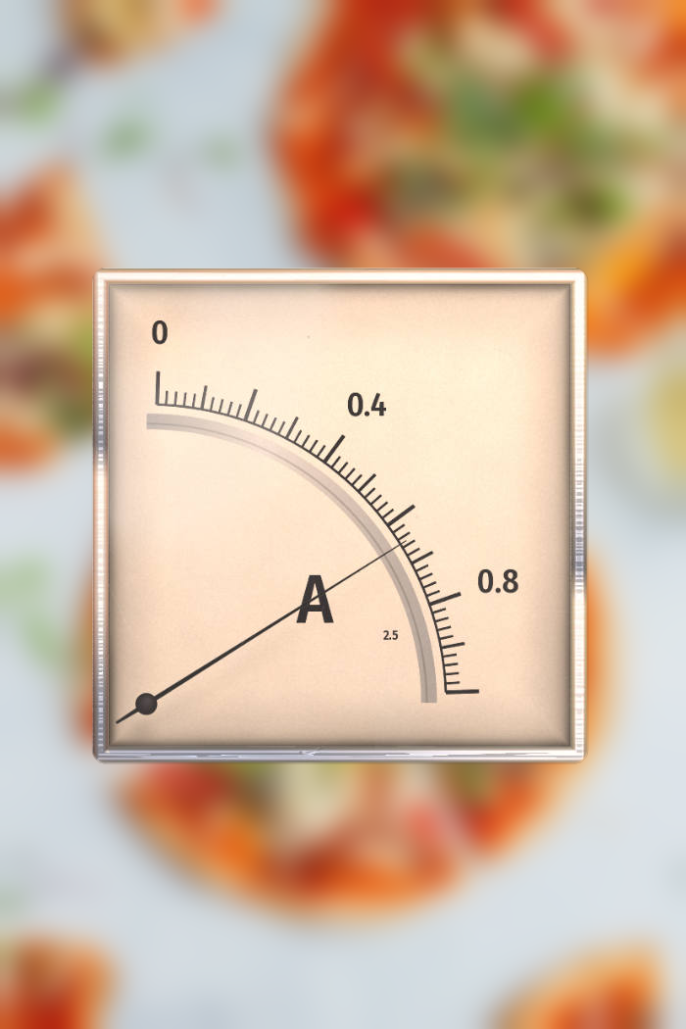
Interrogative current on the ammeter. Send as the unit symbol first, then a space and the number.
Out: A 0.65
